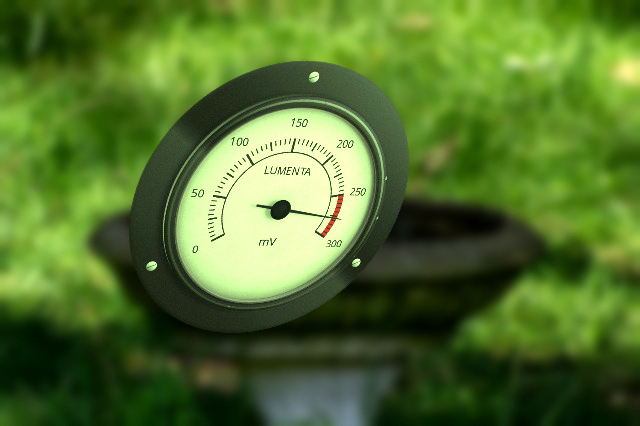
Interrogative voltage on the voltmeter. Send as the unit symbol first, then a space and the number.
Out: mV 275
